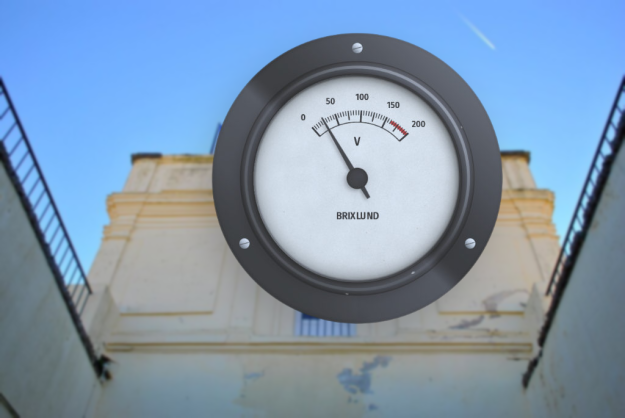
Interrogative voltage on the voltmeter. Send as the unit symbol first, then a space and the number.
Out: V 25
